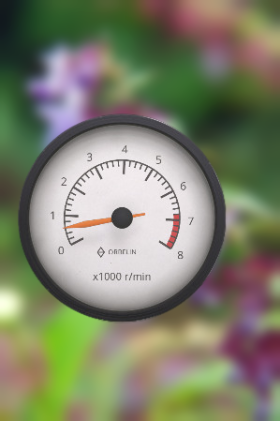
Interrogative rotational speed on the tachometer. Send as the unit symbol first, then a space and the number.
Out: rpm 600
